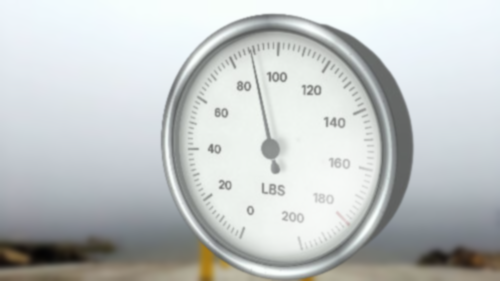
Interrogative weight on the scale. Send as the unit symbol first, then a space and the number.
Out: lb 90
